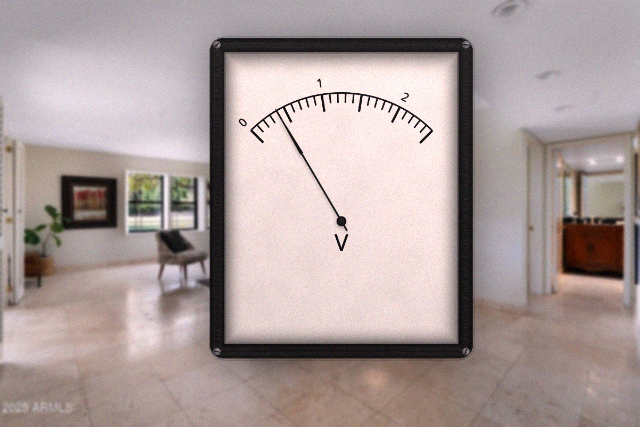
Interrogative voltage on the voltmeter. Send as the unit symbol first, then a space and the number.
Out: V 0.4
